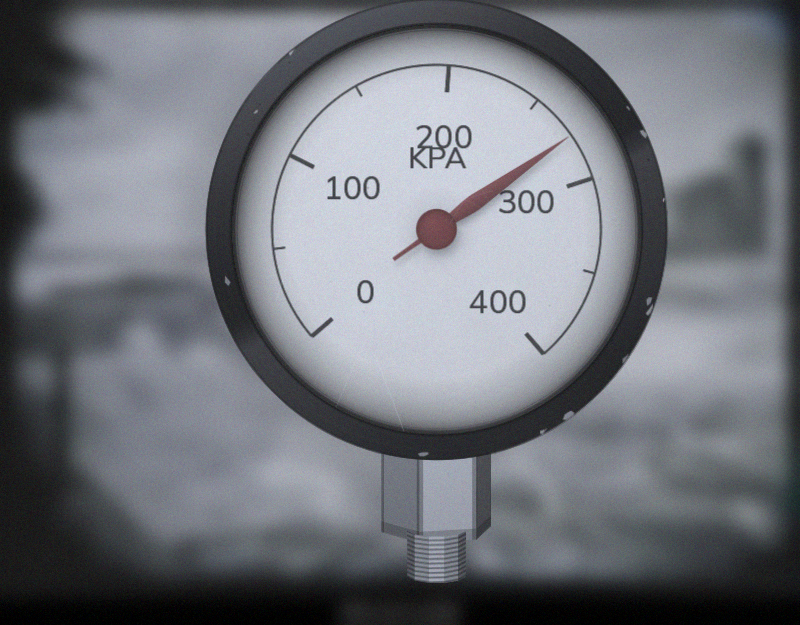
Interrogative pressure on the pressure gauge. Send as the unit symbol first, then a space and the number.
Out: kPa 275
